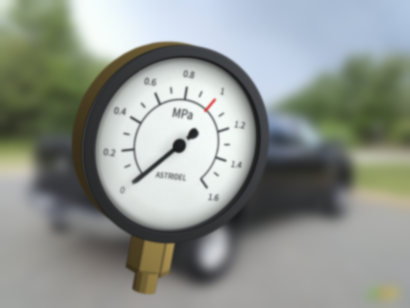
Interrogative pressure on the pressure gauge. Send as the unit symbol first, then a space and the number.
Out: MPa 0
